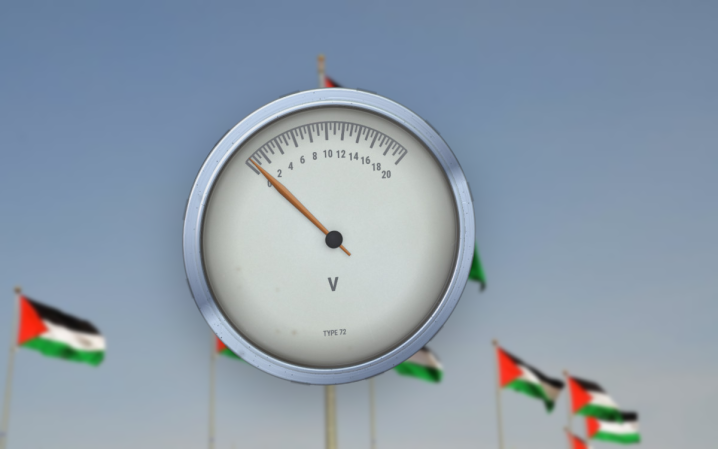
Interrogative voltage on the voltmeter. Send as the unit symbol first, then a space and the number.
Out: V 0.5
